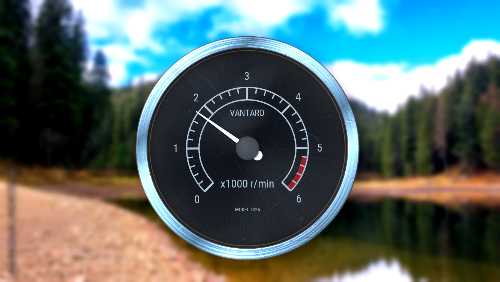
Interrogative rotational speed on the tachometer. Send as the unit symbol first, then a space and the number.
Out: rpm 1800
